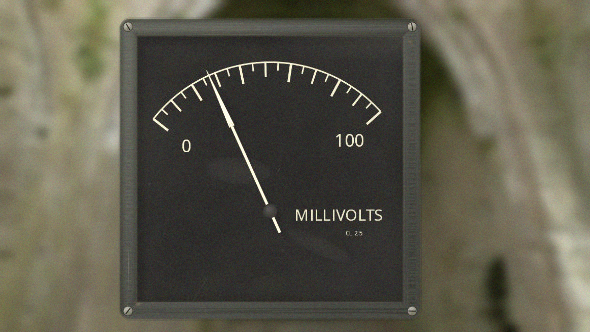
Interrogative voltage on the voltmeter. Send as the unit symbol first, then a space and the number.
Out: mV 27.5
